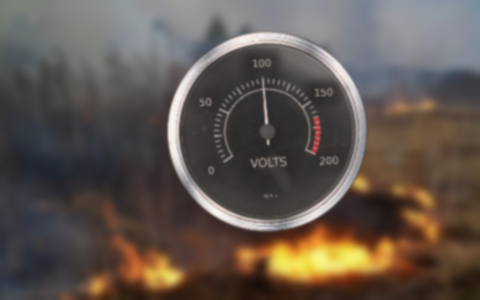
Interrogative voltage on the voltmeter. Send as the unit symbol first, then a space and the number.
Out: V 100
